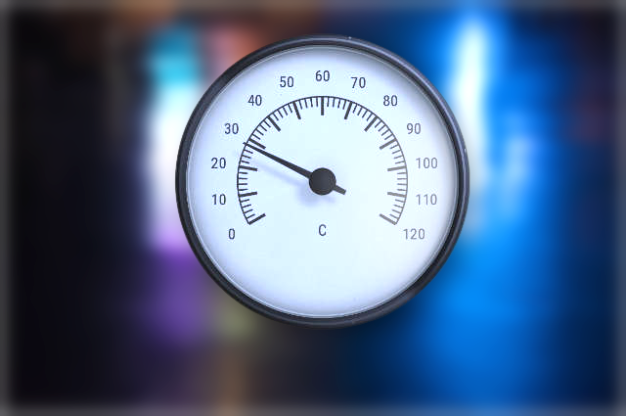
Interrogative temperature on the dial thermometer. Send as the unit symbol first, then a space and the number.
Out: °C 28
